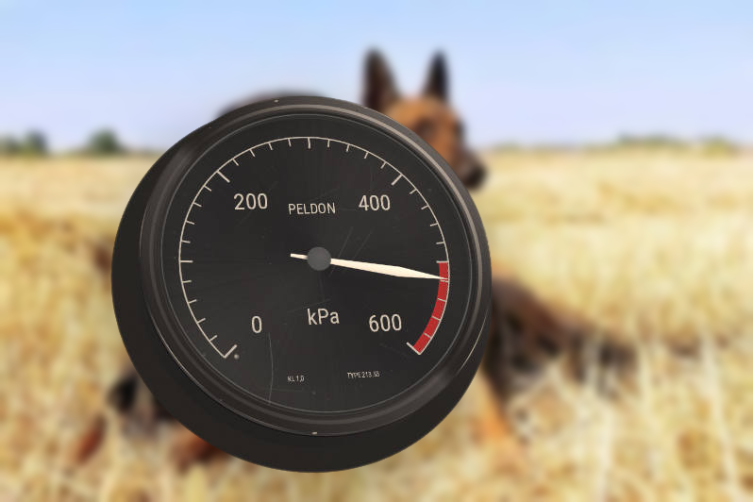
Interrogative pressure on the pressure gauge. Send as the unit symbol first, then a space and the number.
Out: kPa 520
